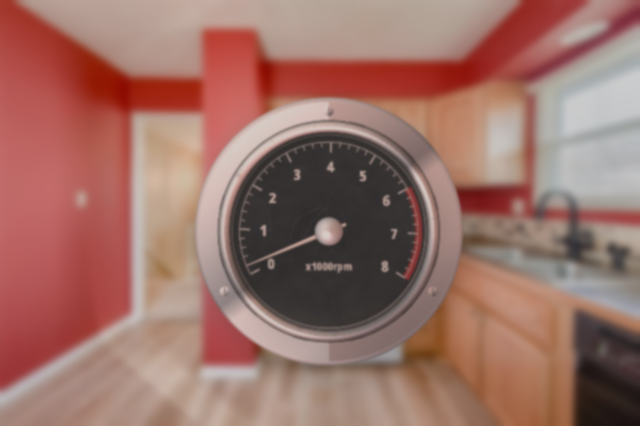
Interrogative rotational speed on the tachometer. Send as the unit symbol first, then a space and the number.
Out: rpm 200
